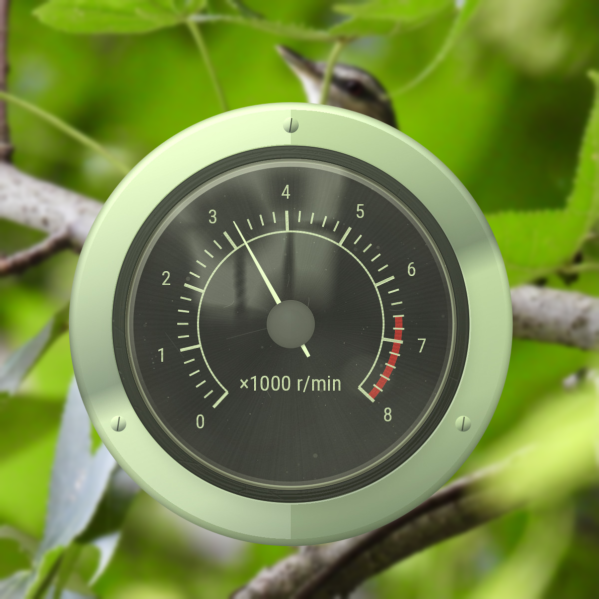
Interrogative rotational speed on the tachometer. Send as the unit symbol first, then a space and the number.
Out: rpm 3200
